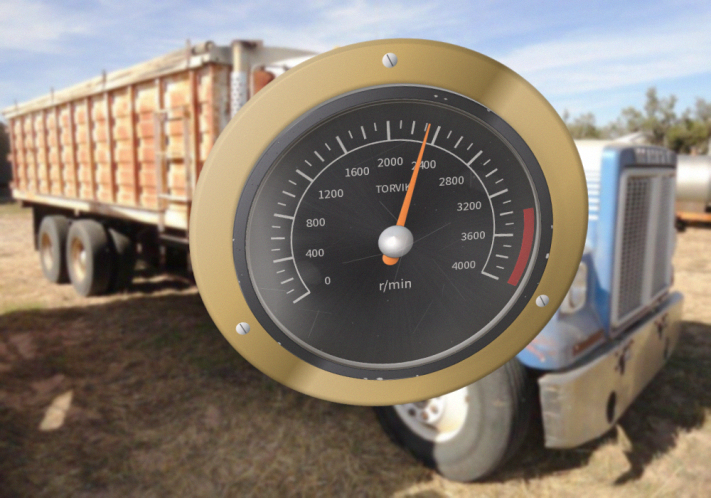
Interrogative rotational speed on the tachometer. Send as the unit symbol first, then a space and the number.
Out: rpm 2300
